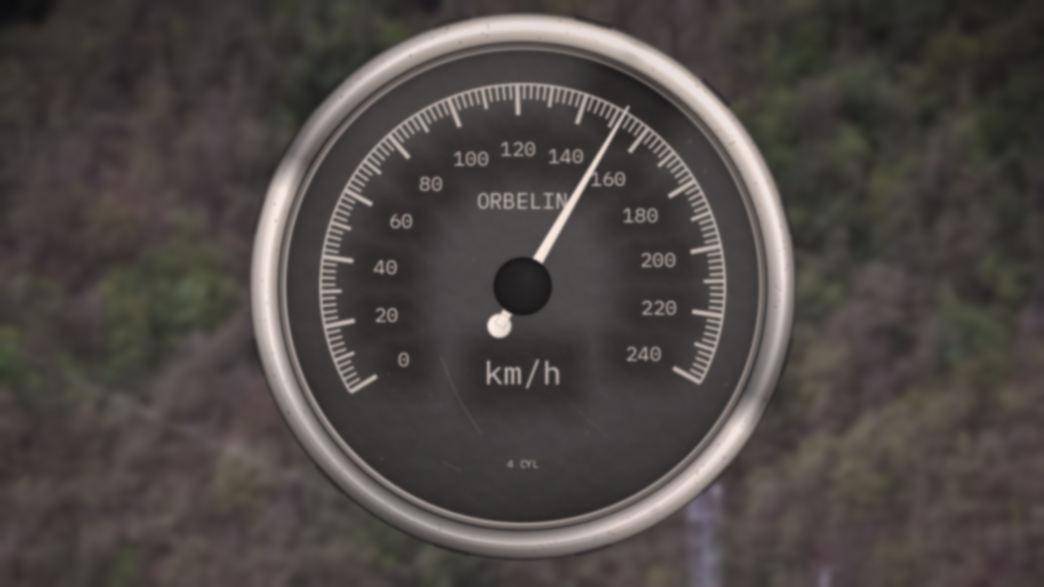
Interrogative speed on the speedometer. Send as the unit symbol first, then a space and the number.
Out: km/h 152
